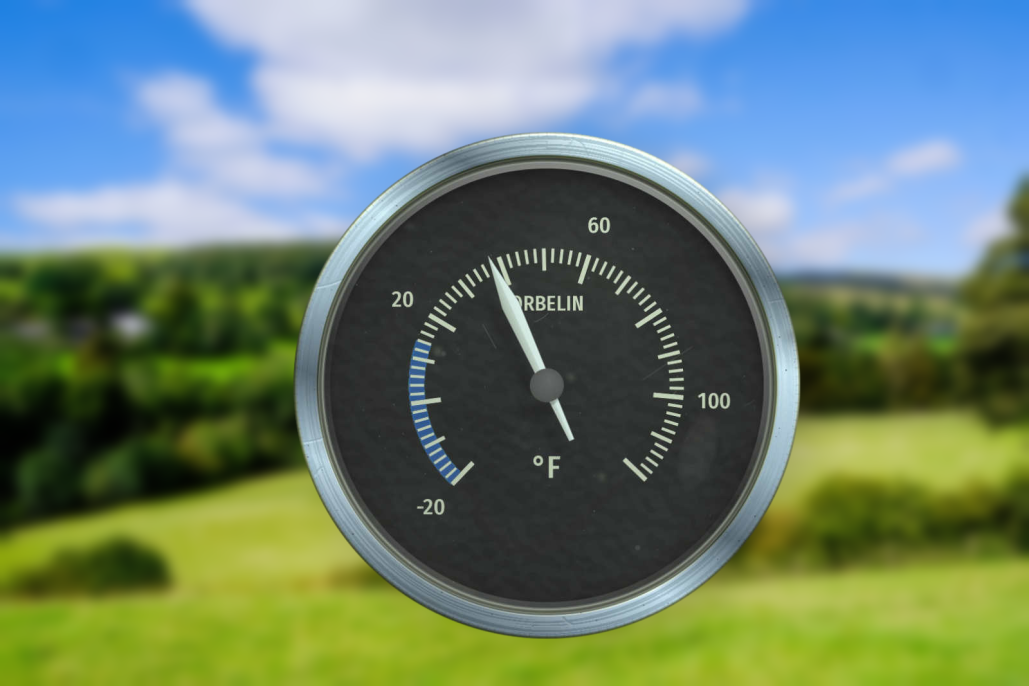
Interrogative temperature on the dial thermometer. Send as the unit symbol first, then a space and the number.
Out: °F 38
